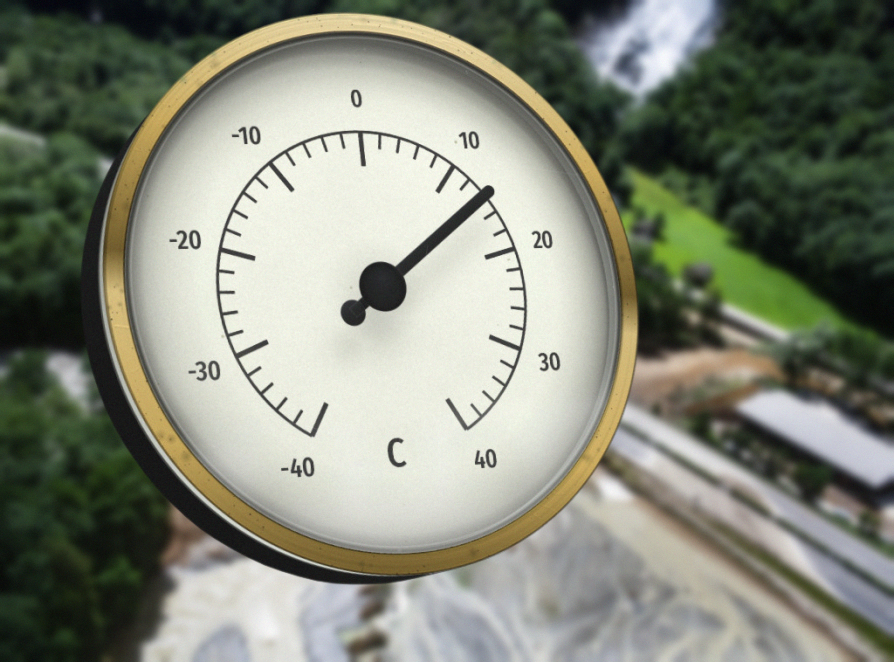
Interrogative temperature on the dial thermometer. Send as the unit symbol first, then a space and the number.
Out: °C 14
